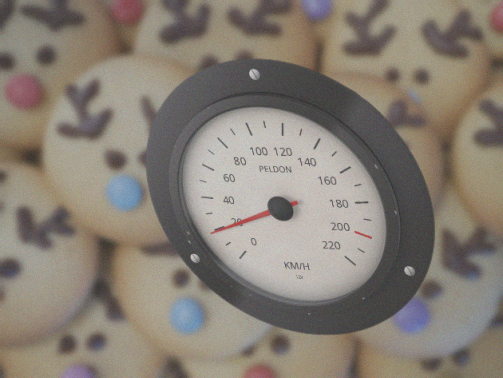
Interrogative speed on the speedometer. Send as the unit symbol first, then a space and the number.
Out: km/h 20
